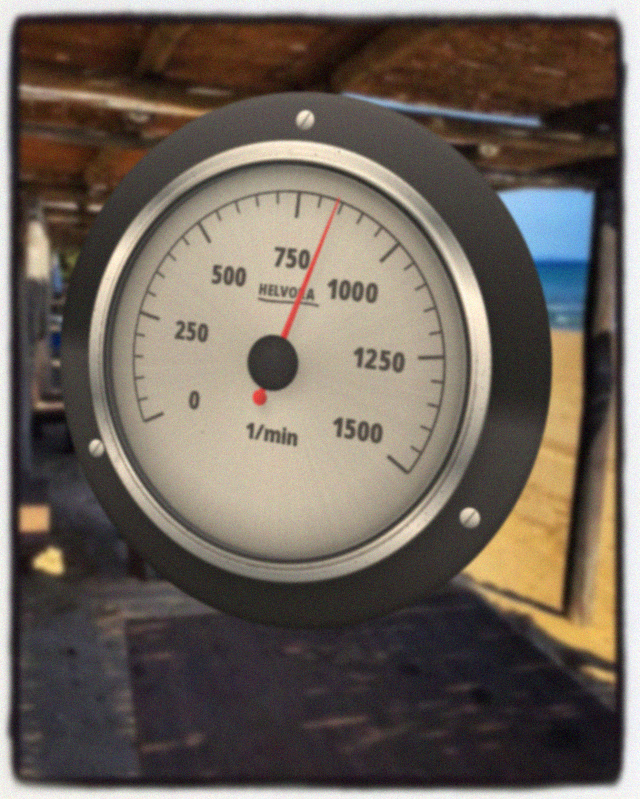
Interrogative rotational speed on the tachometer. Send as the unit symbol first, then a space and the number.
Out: rpm 850
